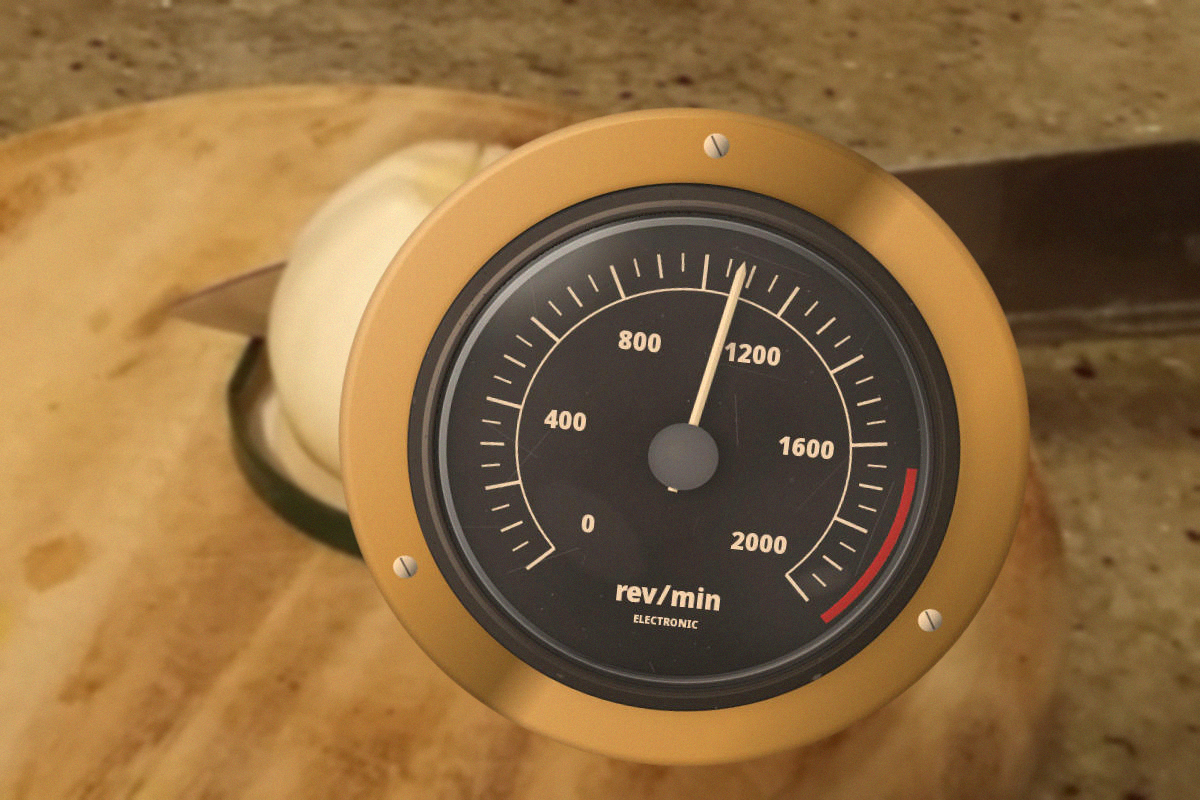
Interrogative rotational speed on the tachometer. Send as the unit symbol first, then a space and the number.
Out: rpm 1075
